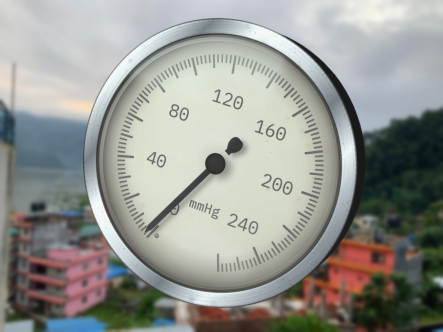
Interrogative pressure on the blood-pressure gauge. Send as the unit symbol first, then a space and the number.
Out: mmHg 2
